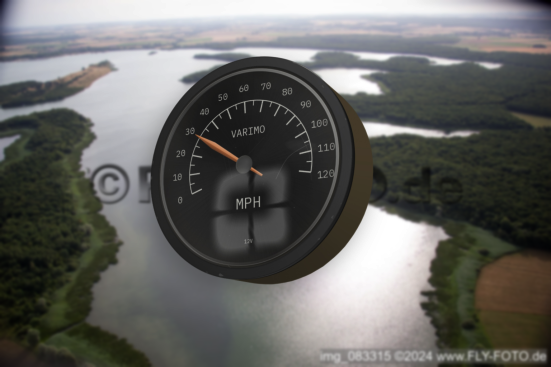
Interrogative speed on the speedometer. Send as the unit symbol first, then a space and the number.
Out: mph 30
